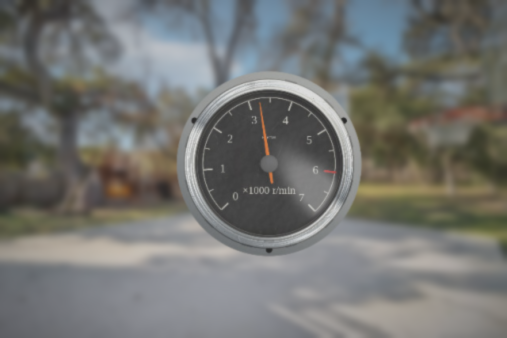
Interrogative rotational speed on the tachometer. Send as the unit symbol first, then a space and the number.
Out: rpm 3250
